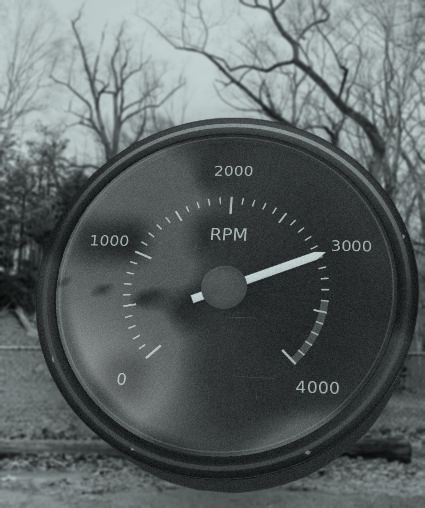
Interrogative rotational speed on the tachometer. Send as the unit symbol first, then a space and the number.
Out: rpm 3000
